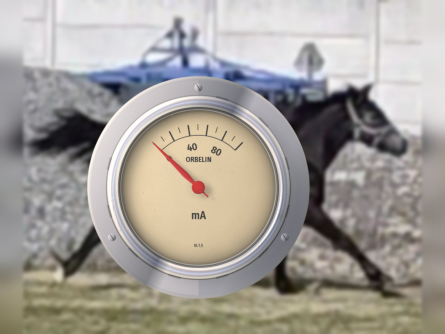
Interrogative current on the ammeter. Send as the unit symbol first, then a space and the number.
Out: mA 0
